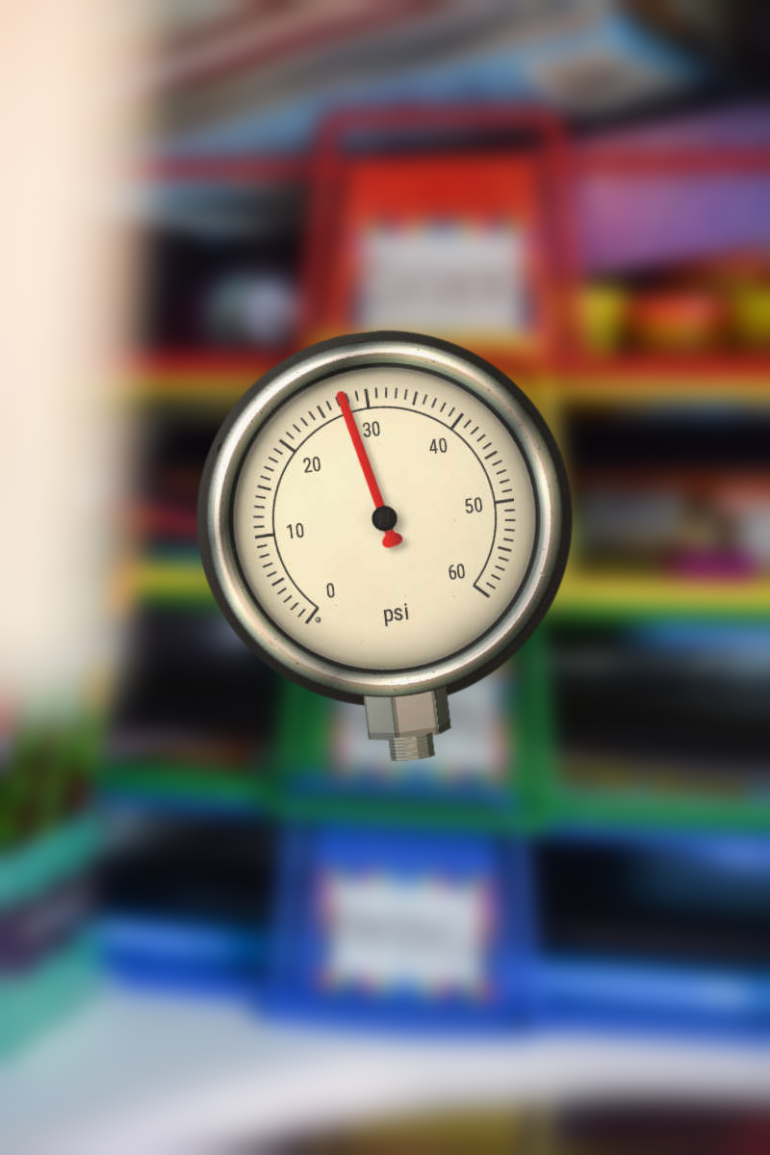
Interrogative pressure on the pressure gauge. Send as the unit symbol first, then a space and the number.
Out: psi 27.5
